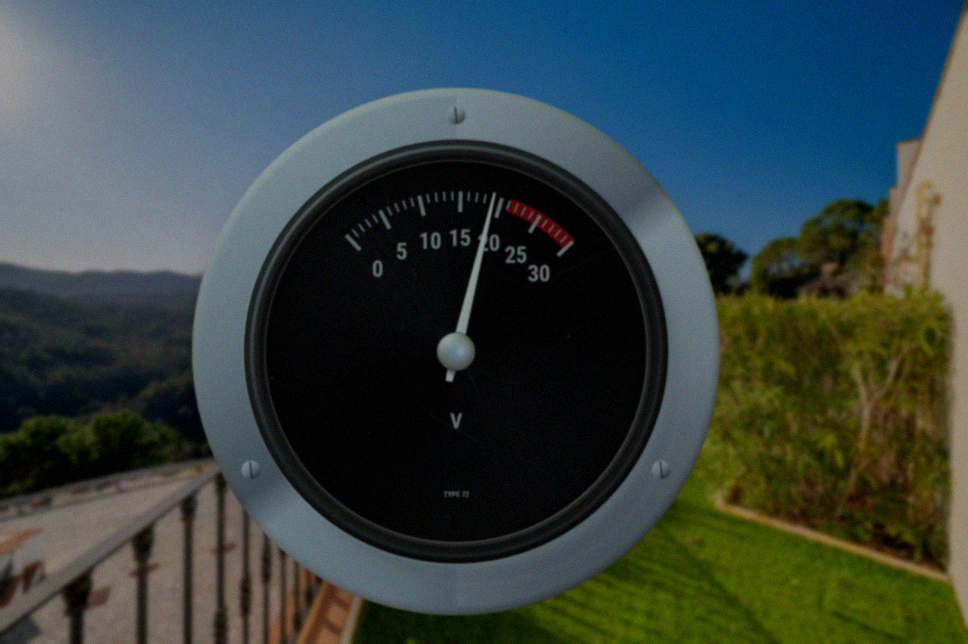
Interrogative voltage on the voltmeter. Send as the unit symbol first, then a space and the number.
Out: V 19
